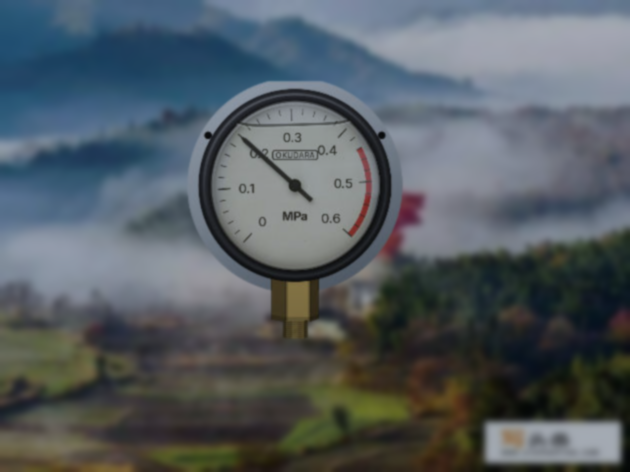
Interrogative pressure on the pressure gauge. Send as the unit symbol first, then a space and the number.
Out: MPa 0.2
